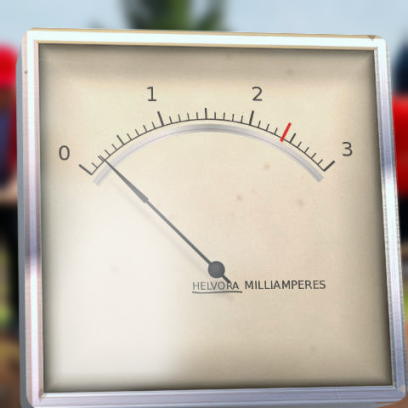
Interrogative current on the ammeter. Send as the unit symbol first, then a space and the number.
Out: mA 0.2
